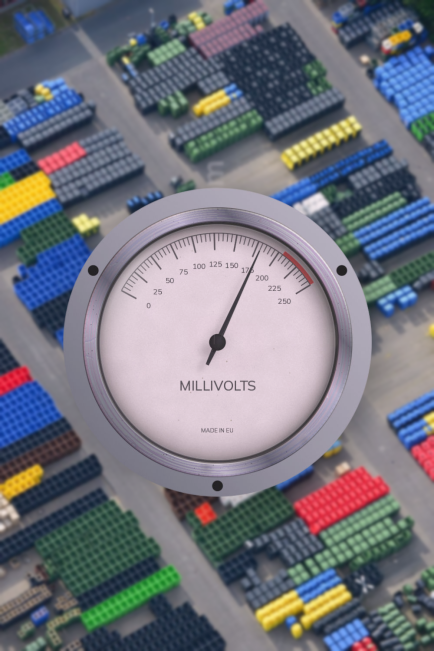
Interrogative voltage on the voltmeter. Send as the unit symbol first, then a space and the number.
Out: mV 180
